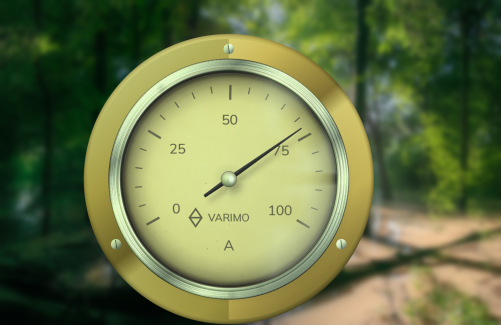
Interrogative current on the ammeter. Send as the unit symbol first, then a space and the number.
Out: A 72.5
